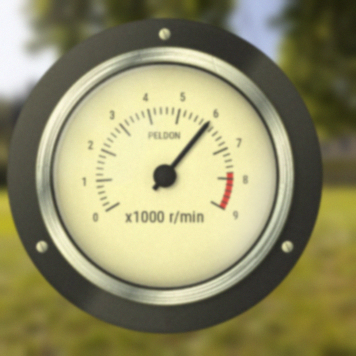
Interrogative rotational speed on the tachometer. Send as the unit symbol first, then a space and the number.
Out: rpm 6000
